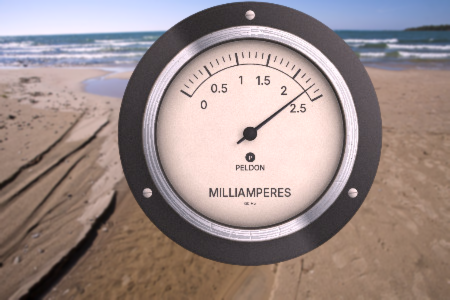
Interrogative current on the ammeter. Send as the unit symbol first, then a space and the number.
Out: mA 2.3
